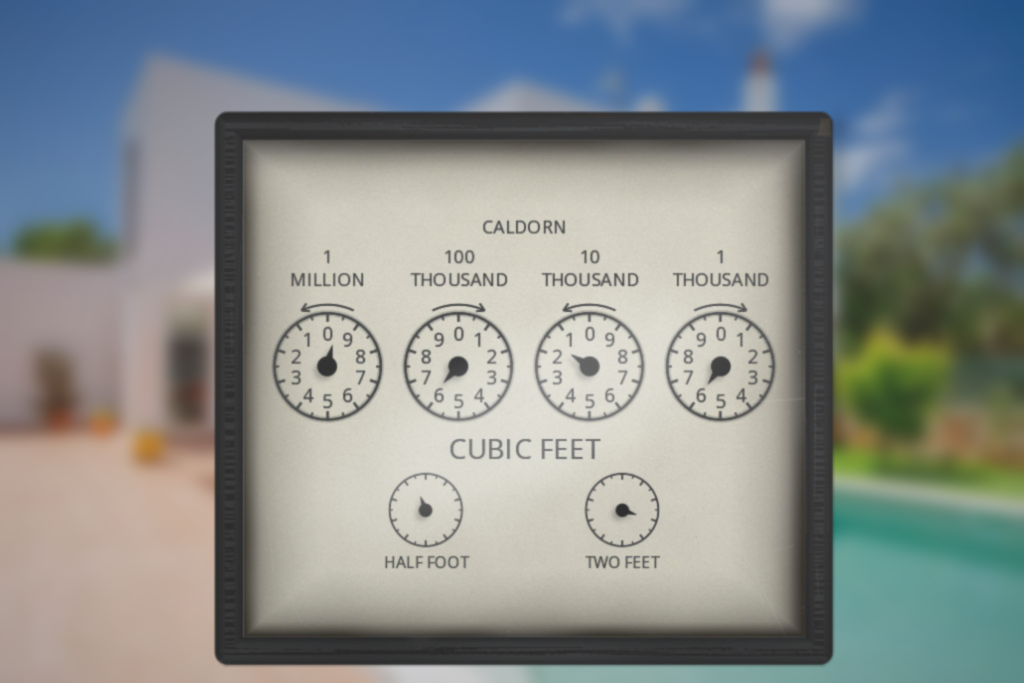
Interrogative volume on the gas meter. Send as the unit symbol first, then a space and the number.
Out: ft³ 961600
